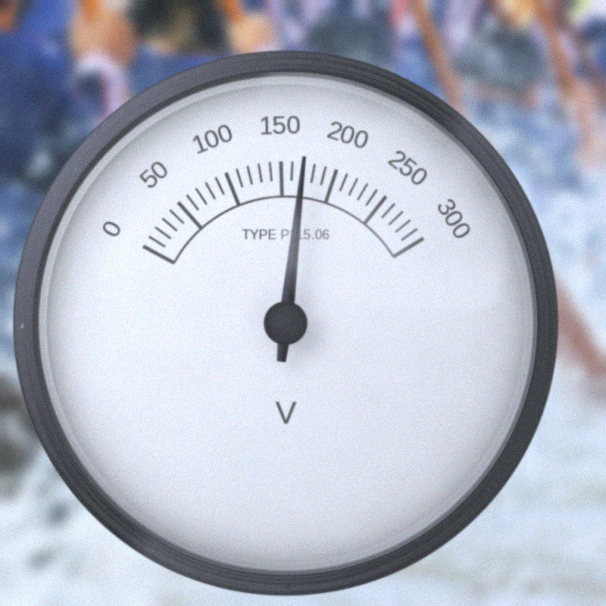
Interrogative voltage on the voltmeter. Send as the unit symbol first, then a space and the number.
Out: V 170
